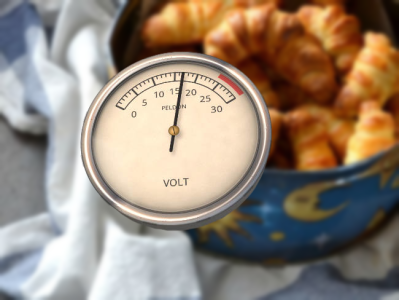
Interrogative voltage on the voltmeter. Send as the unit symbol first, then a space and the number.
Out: V 17
